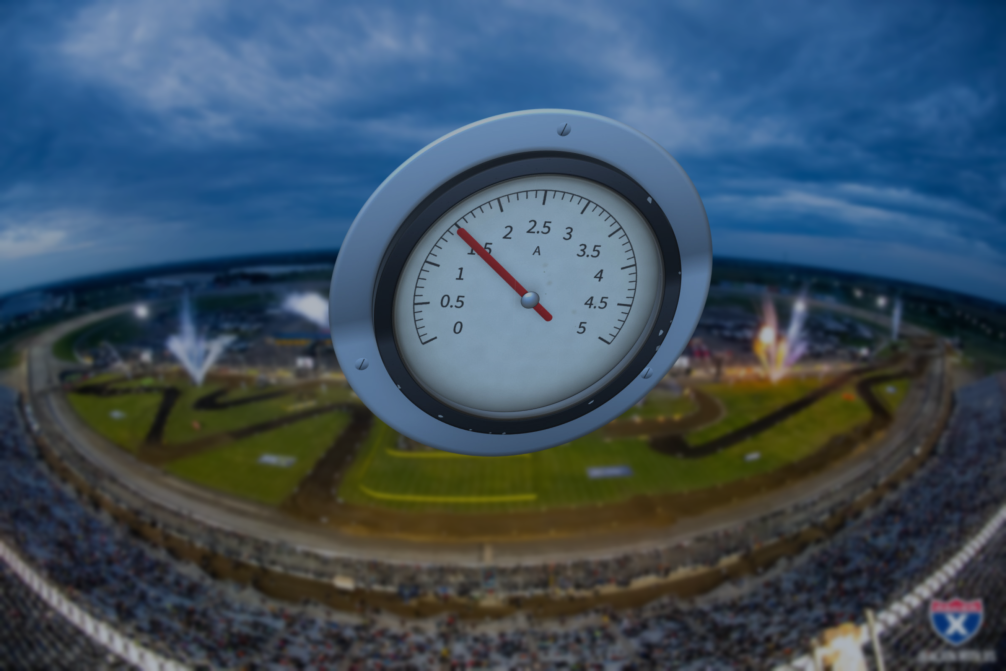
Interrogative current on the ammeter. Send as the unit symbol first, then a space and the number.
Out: A 1.5
